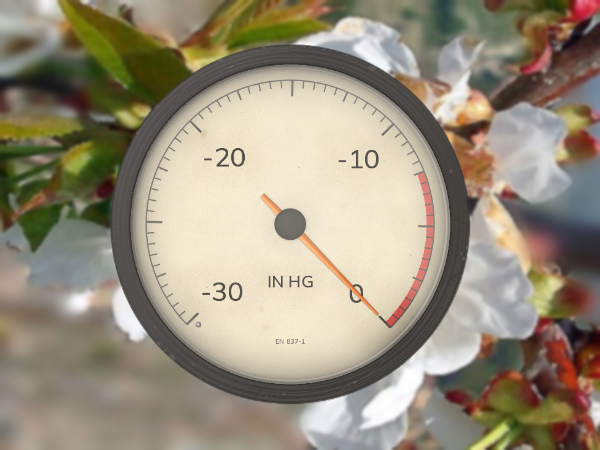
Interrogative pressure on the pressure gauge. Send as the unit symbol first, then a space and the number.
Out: inHg 0
